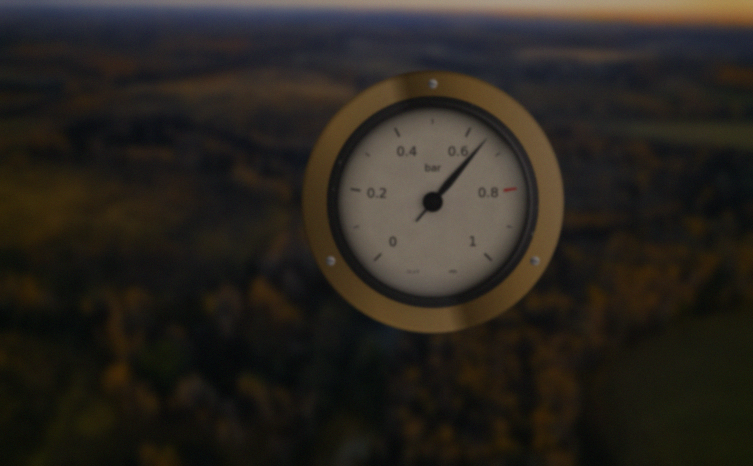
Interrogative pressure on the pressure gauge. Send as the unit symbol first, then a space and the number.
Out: bar 0.65
